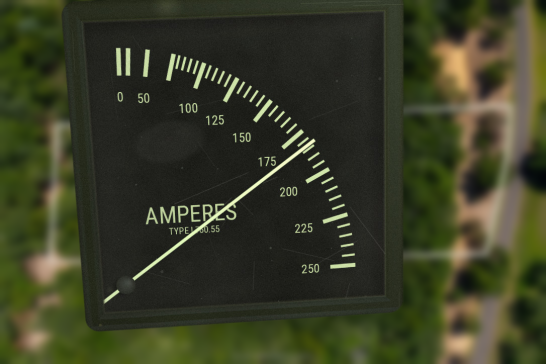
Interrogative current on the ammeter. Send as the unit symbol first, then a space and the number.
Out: A 182.5
